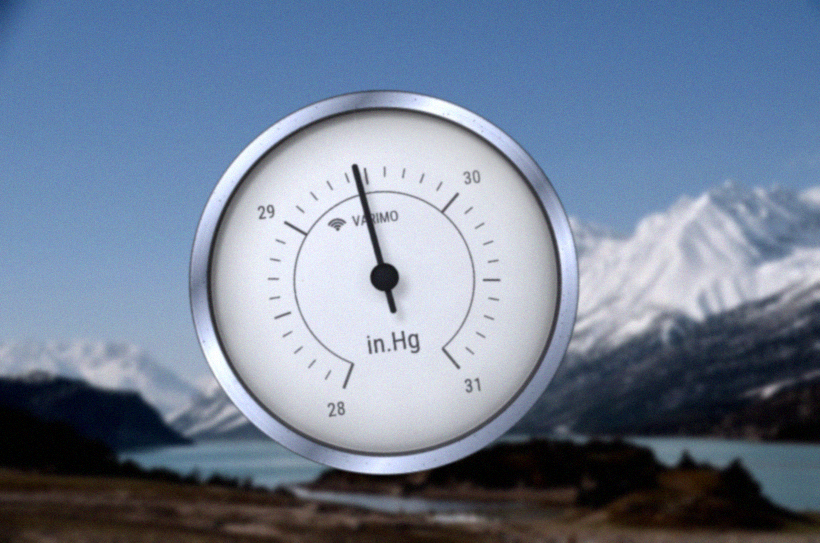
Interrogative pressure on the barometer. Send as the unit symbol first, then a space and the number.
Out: inHg 29.45
